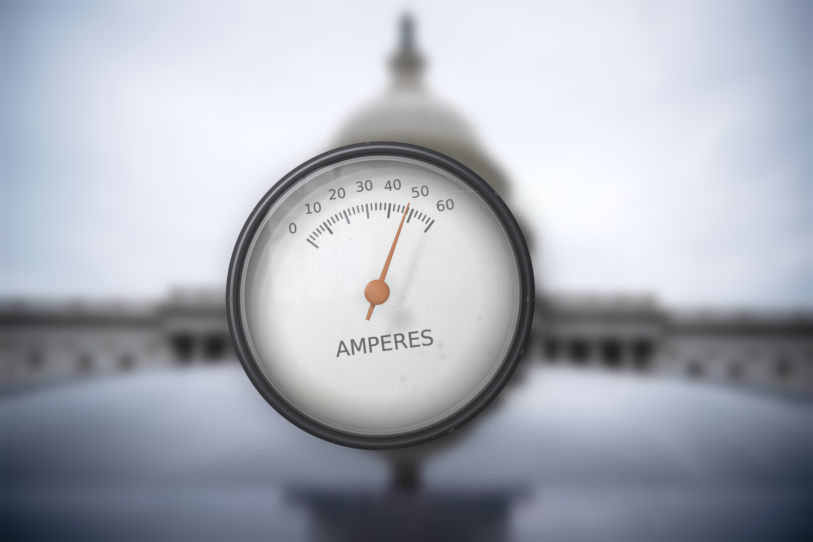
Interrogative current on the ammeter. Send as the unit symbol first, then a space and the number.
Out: A 48
